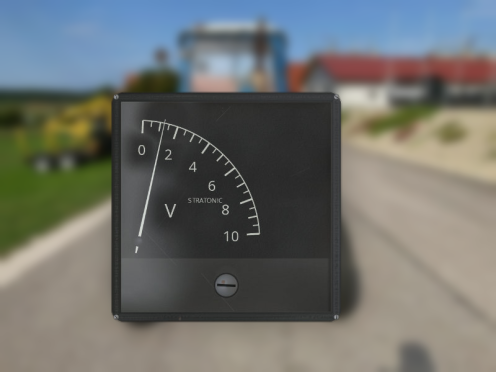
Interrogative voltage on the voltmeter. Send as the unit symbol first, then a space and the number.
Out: V 1.25
